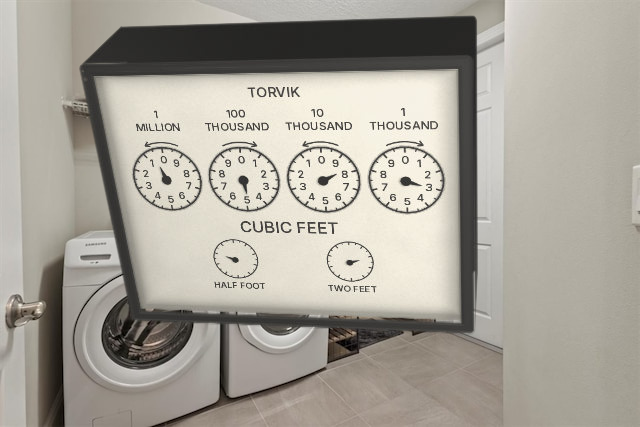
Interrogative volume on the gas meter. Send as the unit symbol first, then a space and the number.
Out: ft³ 48300
